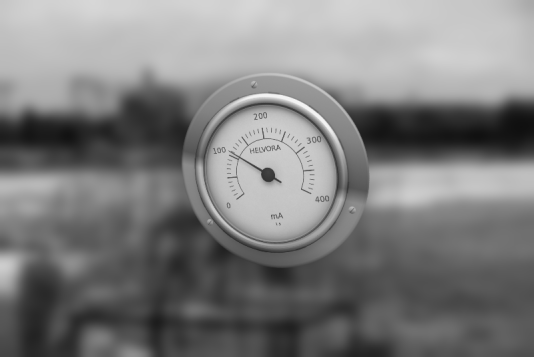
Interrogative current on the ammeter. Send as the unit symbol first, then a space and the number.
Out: mA 110
